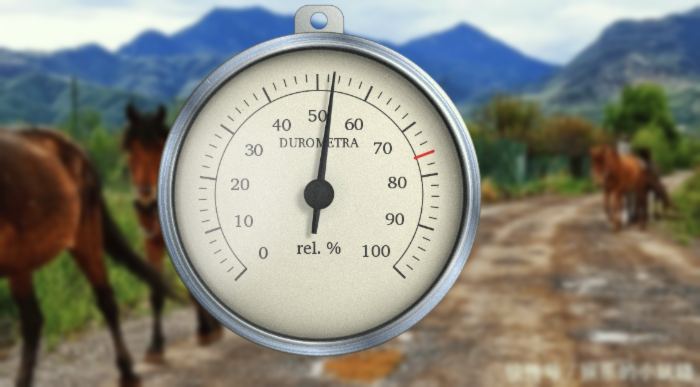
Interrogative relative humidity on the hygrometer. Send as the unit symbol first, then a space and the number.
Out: % 53
